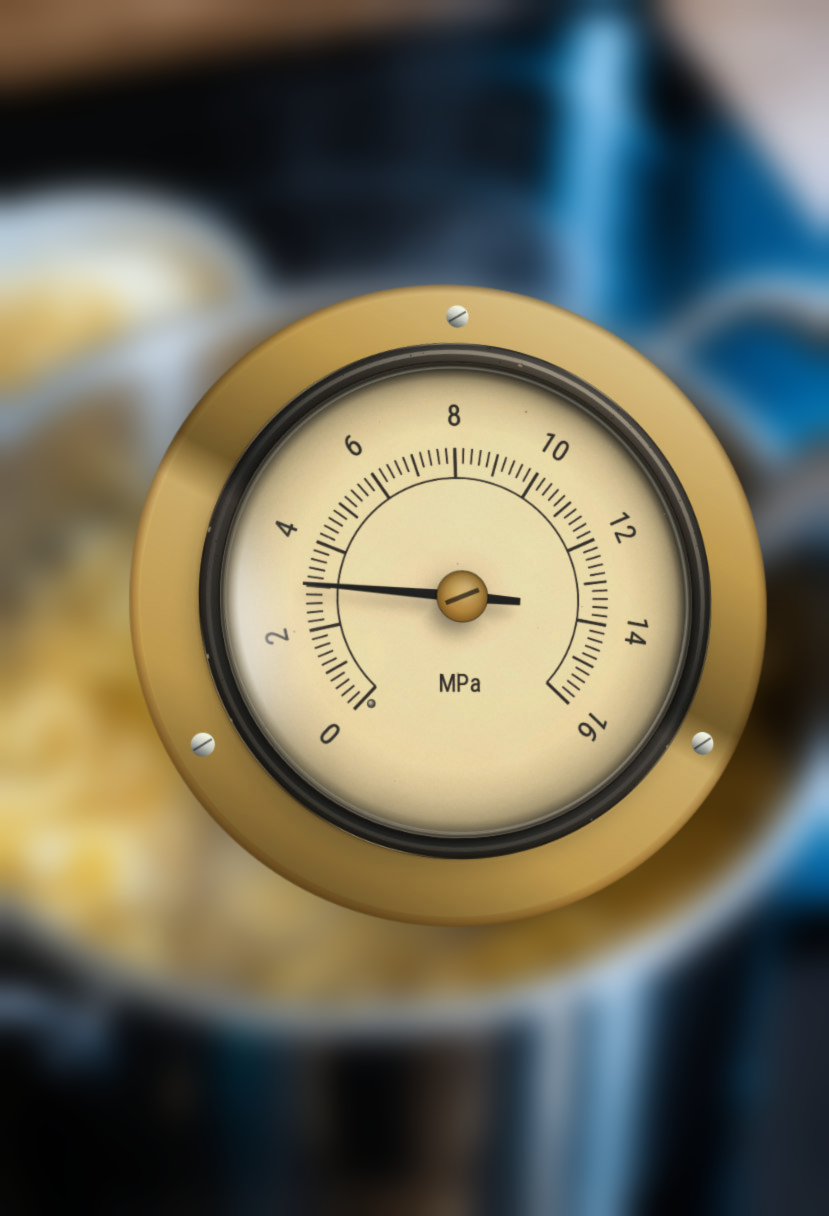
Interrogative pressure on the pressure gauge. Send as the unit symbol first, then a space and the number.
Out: MPa 3
